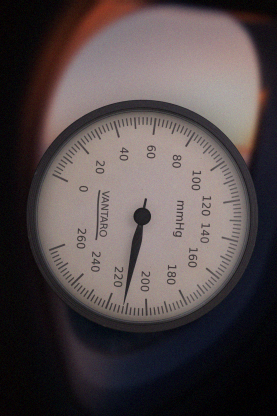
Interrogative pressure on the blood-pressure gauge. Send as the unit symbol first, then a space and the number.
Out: mmHg 212
